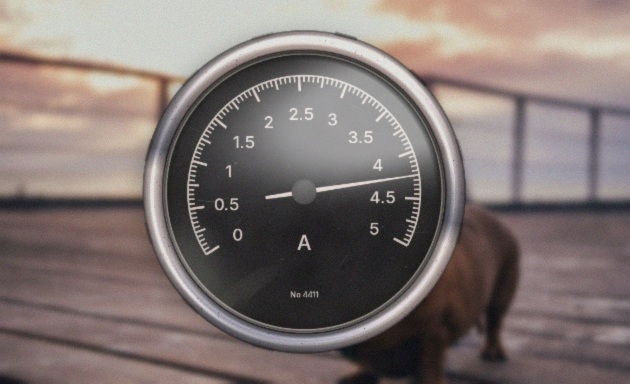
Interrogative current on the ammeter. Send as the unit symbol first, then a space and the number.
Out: A 4.25
